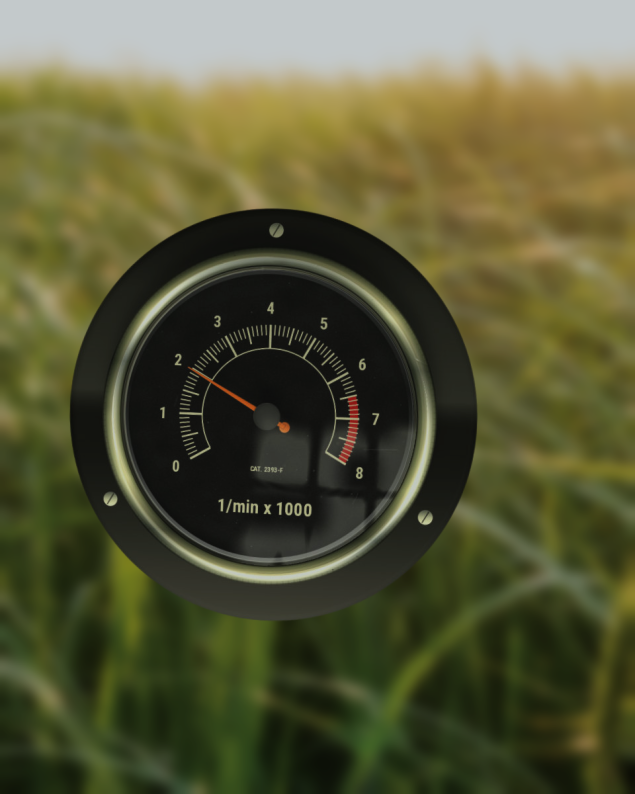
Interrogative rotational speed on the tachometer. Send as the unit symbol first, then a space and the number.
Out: rpm 2000
